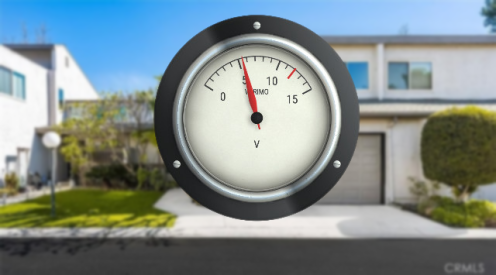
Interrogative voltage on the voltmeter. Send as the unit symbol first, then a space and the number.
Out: V 5.5
